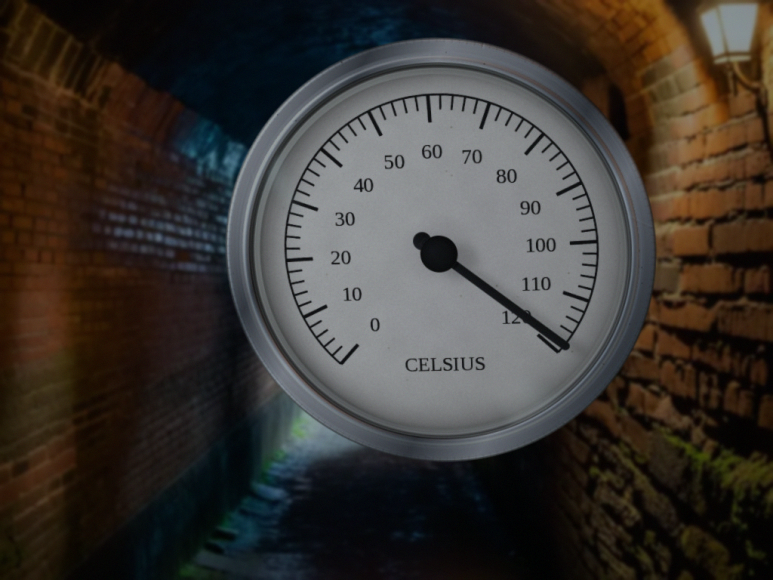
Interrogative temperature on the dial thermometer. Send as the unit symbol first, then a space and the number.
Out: °C 118
